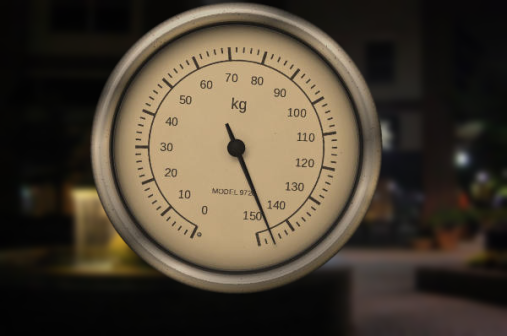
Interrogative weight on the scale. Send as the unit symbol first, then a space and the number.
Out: kg 146
